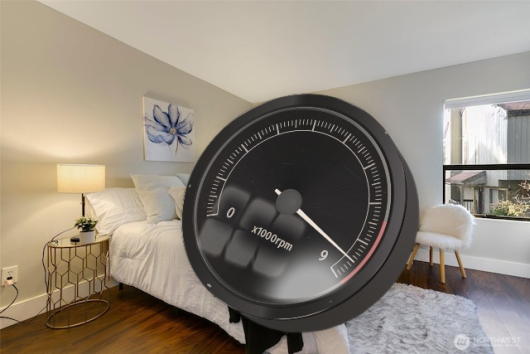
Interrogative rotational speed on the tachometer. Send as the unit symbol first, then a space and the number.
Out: rpm 8500
